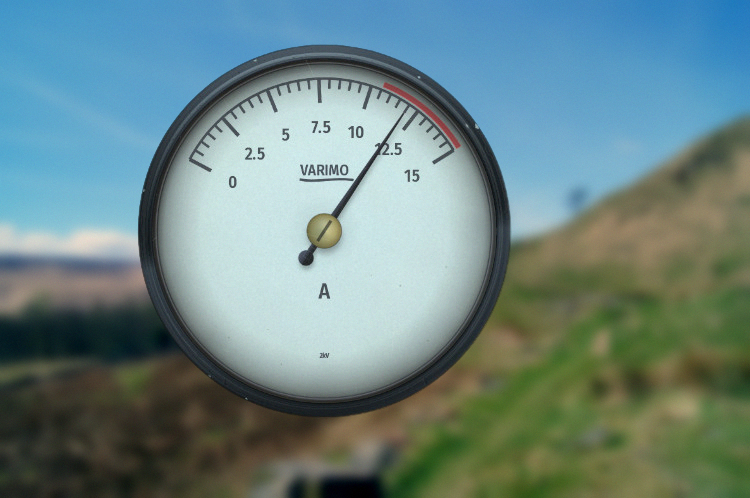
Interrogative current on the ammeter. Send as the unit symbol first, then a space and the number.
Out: A 12
